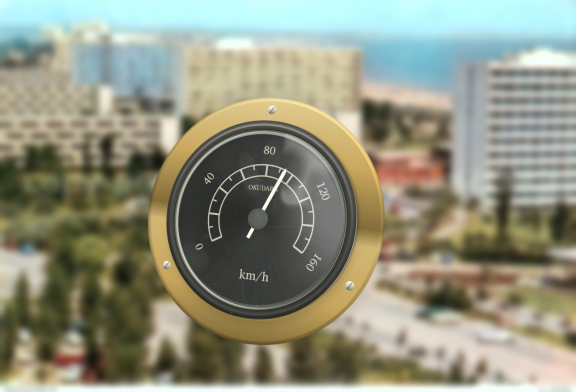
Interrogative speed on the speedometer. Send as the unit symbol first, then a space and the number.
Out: km/h 95
